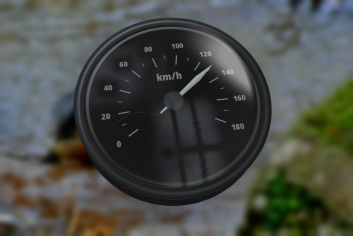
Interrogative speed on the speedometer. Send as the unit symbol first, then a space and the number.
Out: km/h 130
